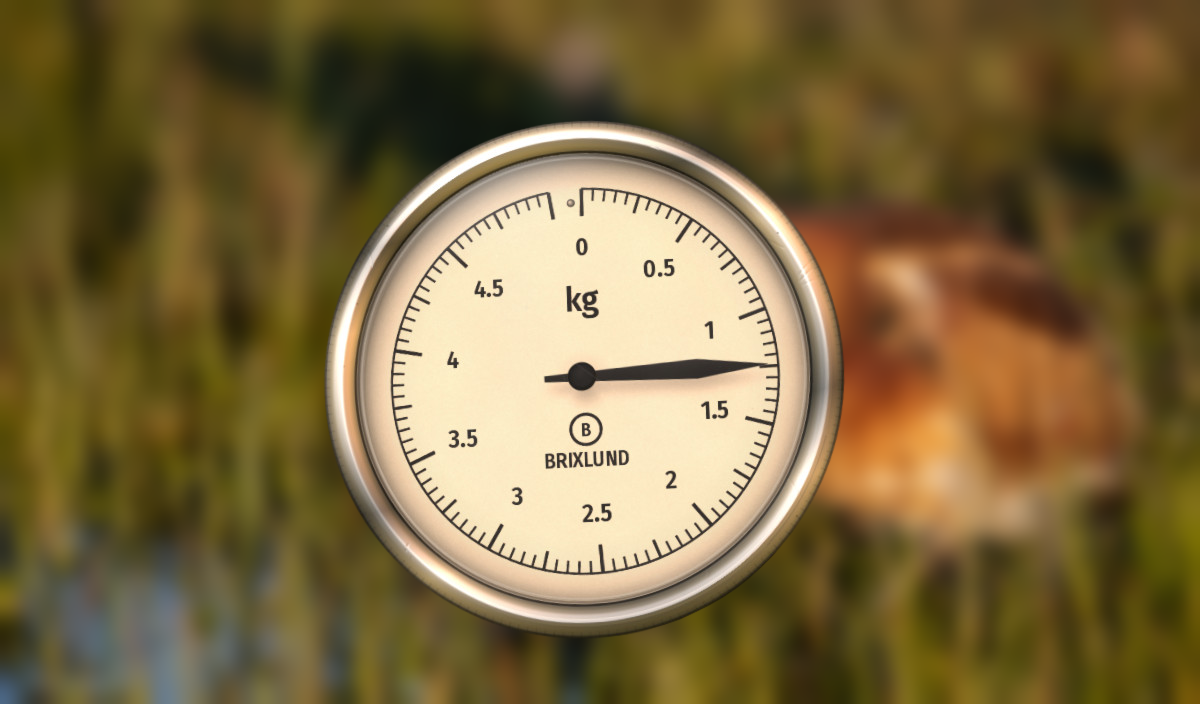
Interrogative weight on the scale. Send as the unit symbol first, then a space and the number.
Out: kg 1.25
